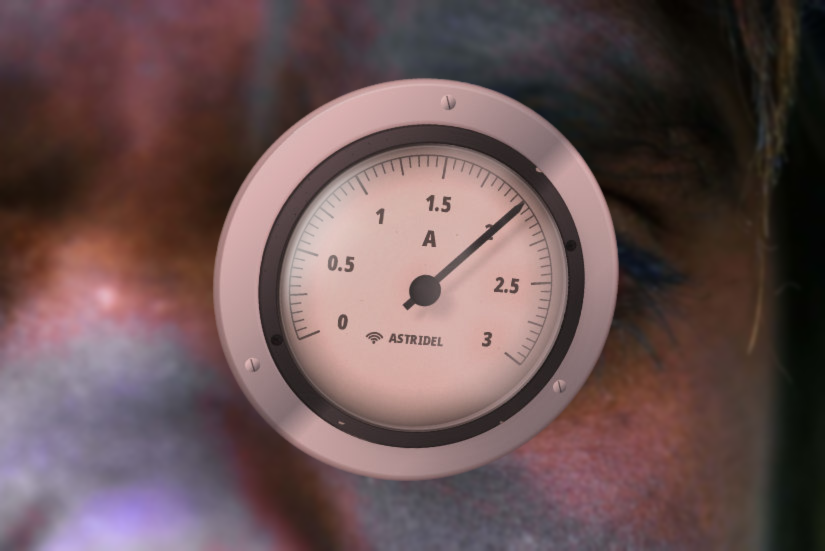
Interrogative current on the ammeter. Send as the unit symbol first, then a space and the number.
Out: A 2
